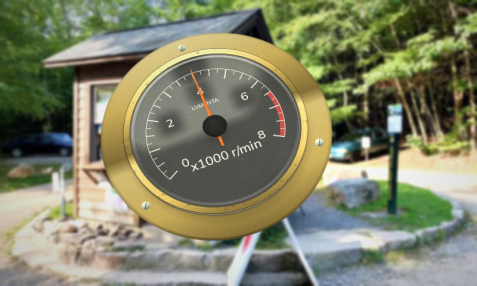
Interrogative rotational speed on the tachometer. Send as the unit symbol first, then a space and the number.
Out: rpm 4000
